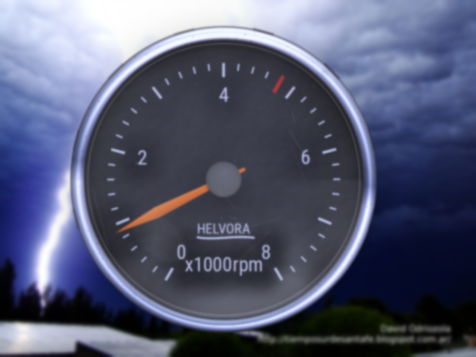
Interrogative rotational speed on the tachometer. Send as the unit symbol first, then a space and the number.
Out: rpm 900
